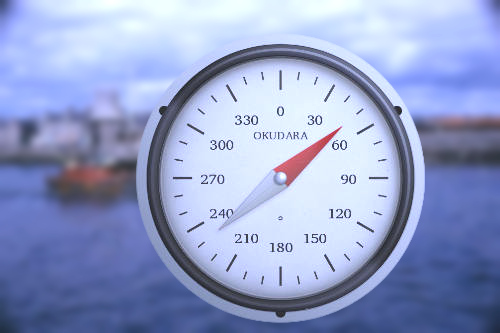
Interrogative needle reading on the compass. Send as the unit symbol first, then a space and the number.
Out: ° 50
